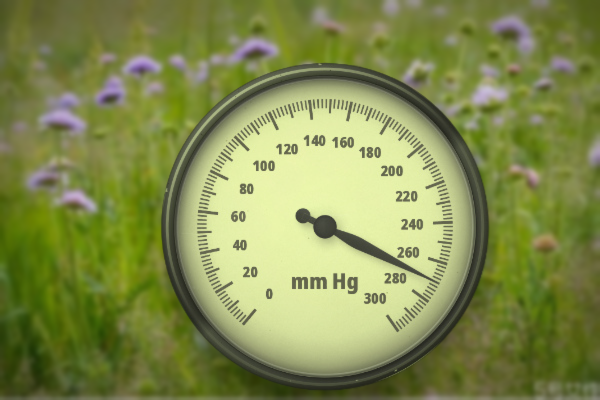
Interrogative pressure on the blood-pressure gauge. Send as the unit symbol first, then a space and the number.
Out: mmHg 270
